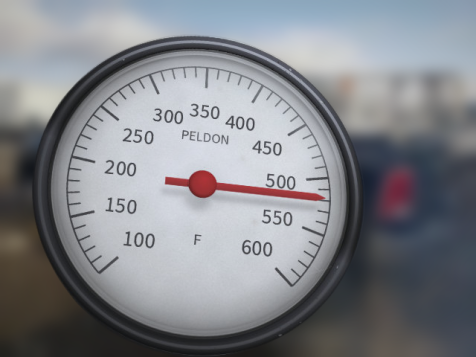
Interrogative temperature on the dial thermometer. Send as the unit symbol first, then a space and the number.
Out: °F 520
